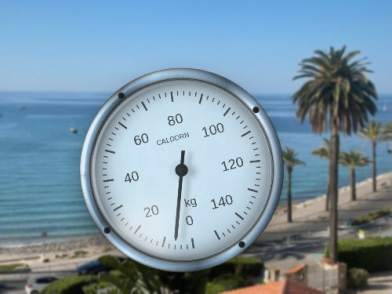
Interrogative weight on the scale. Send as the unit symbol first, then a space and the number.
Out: kg 6
